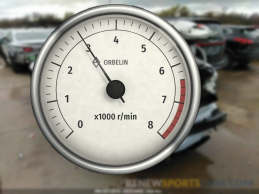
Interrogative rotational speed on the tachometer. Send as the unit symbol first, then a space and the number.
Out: rpm 3000
